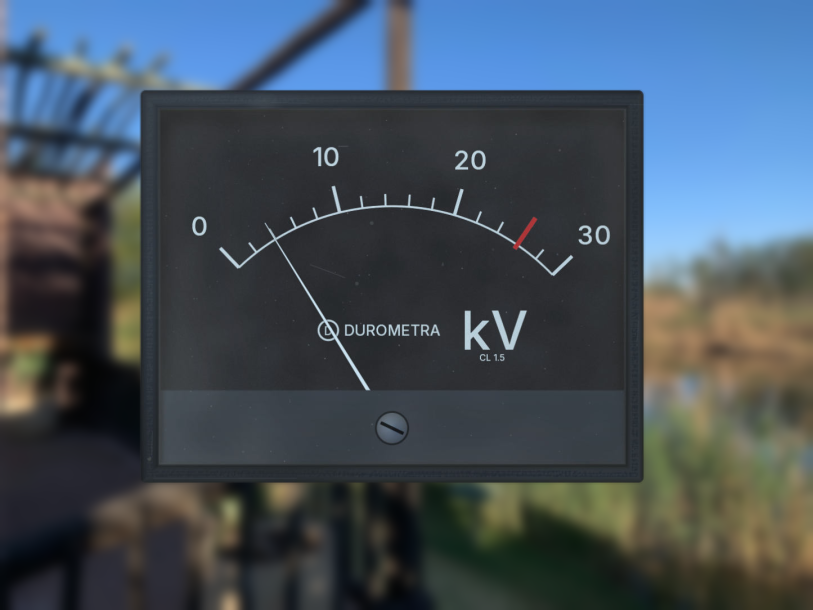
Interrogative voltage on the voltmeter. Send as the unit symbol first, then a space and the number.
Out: kV 4
